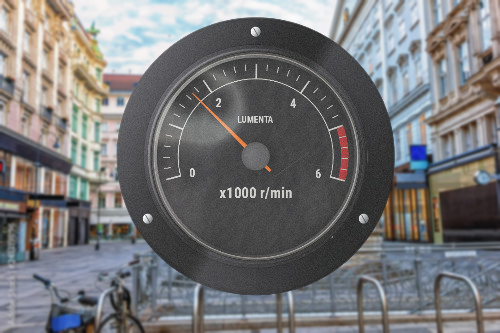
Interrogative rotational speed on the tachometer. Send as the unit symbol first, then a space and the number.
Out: rpm 1700
